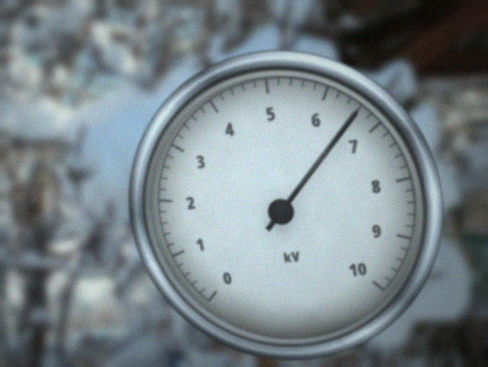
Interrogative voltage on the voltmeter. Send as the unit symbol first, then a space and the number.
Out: kV 6.6
